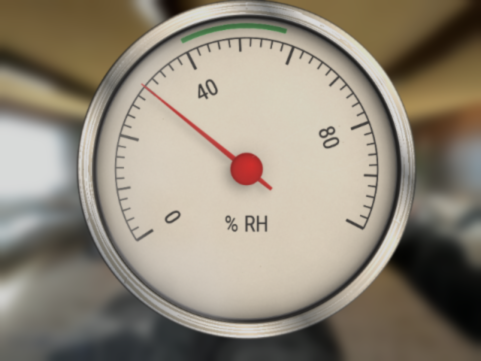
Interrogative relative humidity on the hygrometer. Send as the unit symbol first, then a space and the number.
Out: % 30
